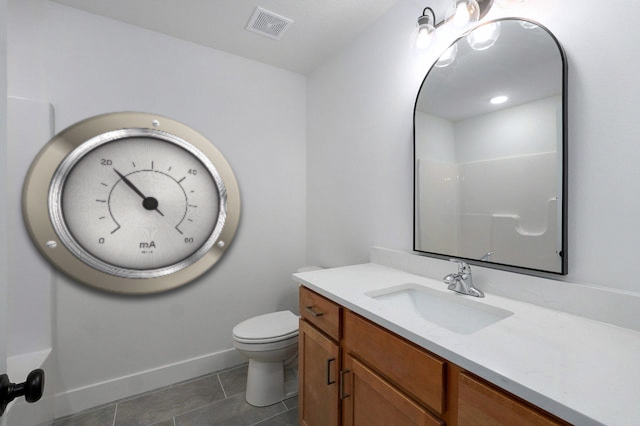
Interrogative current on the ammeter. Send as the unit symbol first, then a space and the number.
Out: mA 20
